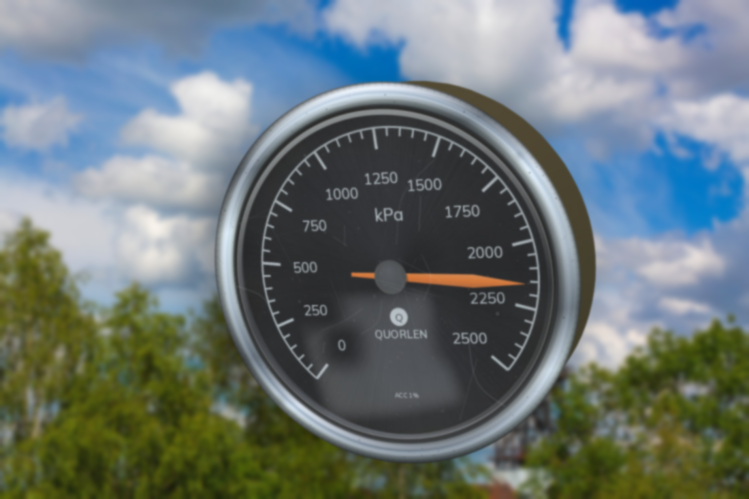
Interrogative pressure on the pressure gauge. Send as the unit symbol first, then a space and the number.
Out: kPa 2150
